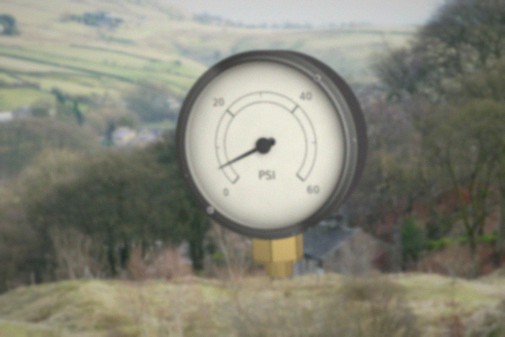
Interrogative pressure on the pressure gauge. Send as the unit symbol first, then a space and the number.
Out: psi 5
